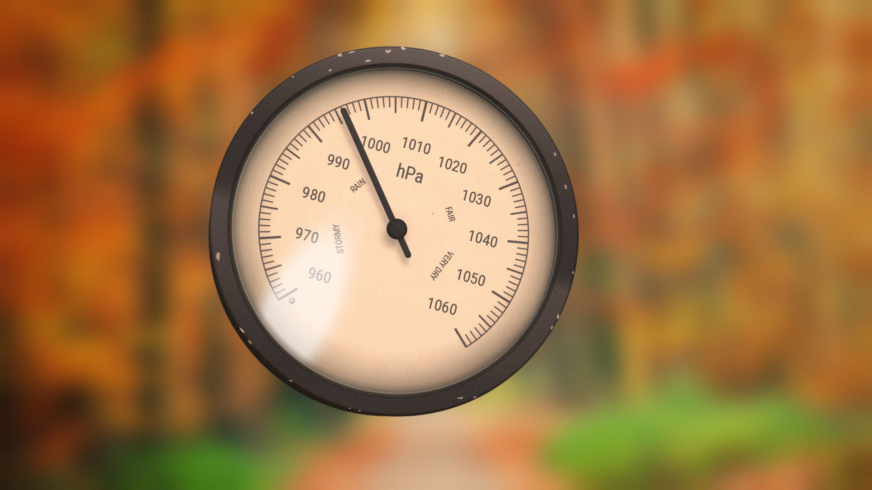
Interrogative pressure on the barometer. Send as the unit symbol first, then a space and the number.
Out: hPa 996
